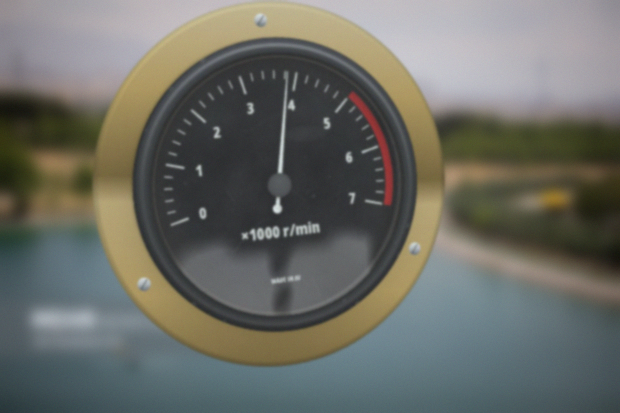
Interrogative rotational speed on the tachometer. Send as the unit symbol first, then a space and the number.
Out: rpm 3800
